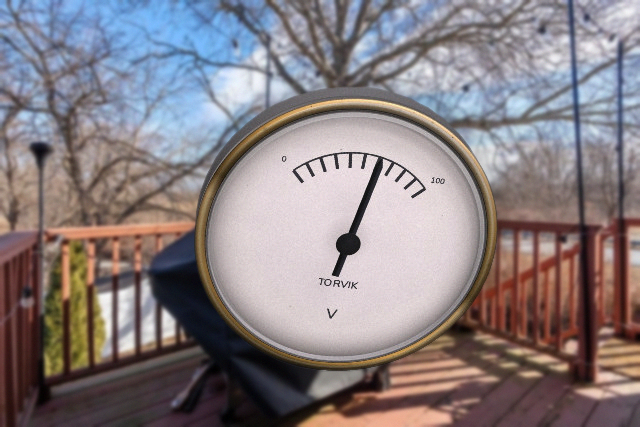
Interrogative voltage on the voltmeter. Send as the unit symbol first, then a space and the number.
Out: V 60
